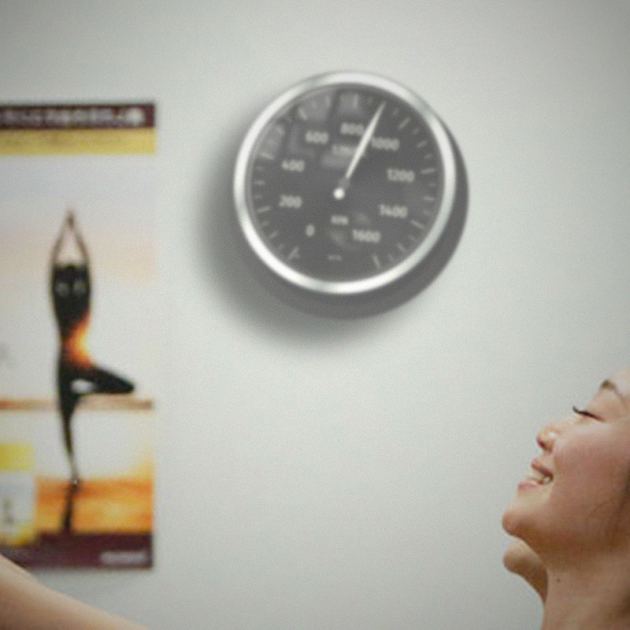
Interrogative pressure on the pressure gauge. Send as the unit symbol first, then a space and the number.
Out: kPa 900
